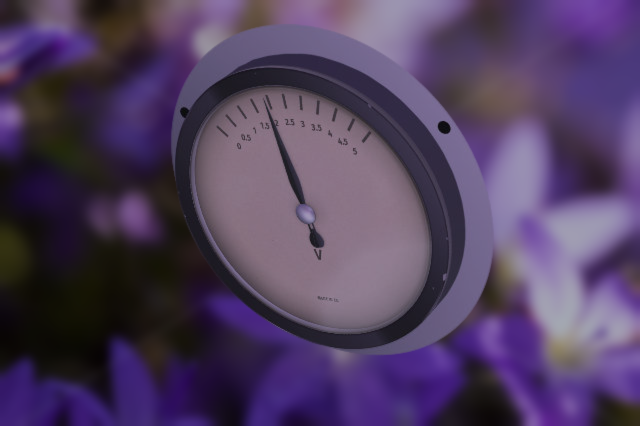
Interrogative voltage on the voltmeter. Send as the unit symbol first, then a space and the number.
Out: V 2
